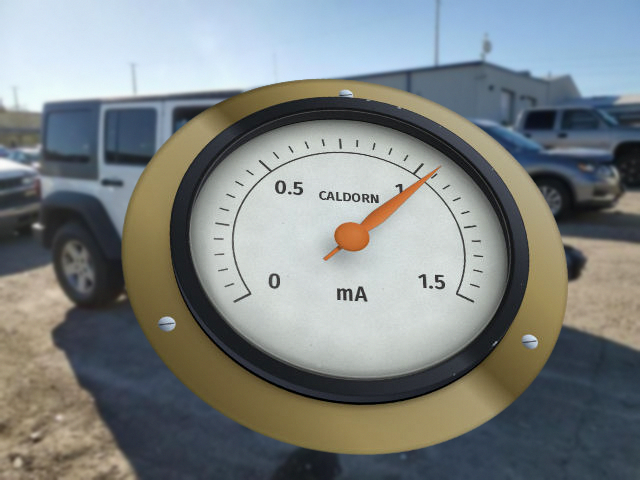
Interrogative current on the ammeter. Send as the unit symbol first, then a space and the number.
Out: mA 1.05
